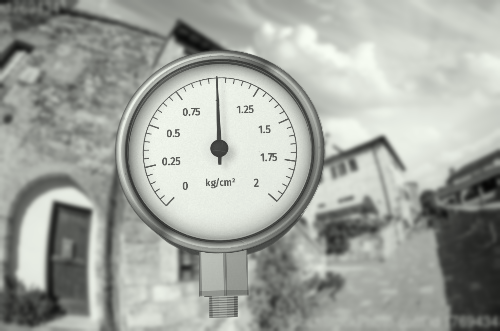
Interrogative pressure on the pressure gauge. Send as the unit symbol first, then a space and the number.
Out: kg/cm² 1
